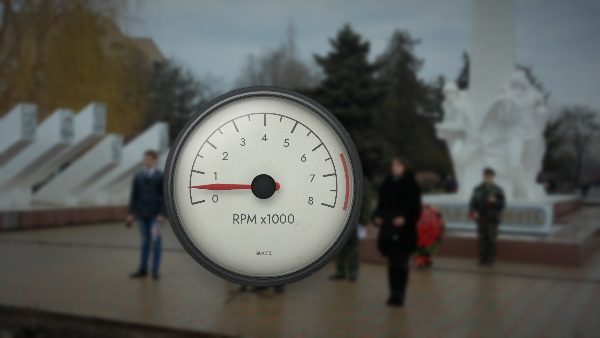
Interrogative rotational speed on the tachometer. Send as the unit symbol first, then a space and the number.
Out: rpm 500
